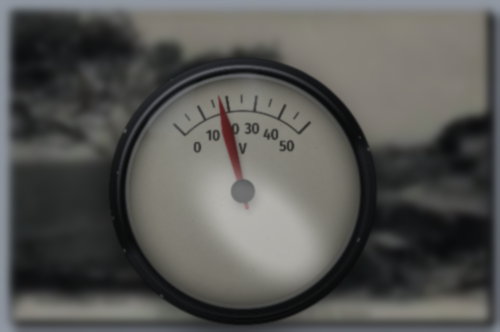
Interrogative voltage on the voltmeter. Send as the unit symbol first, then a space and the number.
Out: V 17.5
